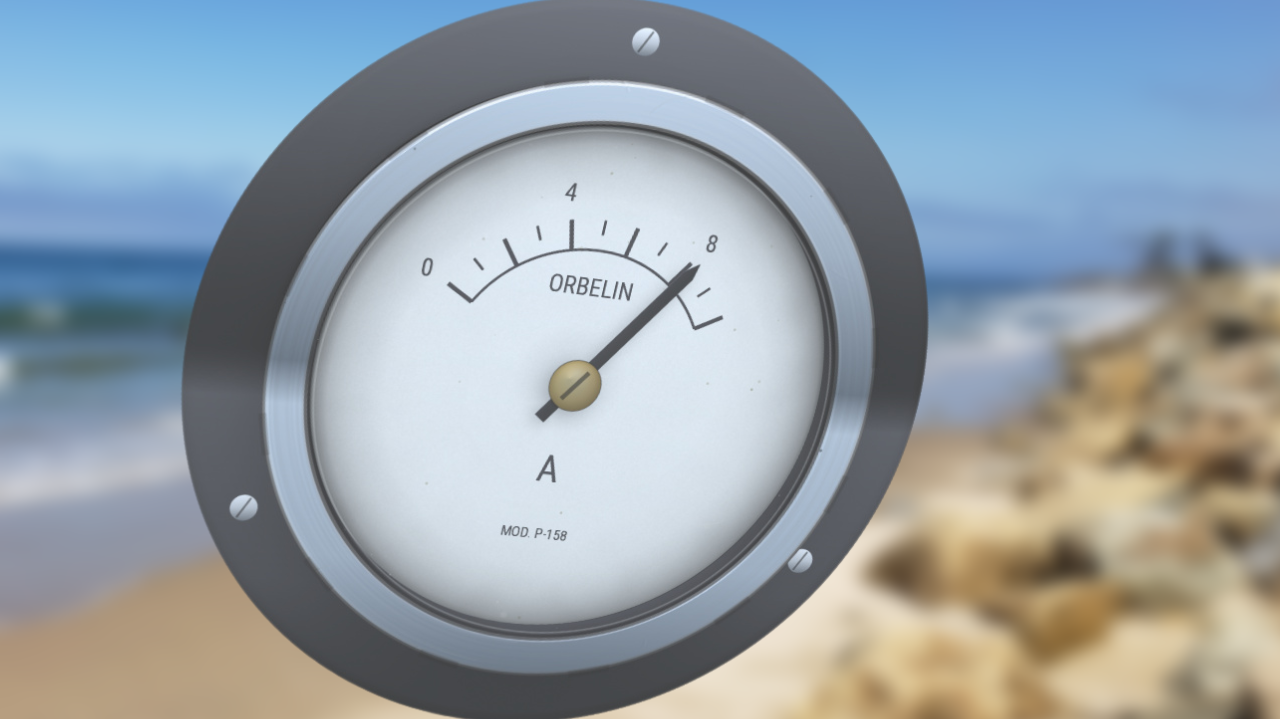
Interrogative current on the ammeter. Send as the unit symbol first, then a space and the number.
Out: A 8
